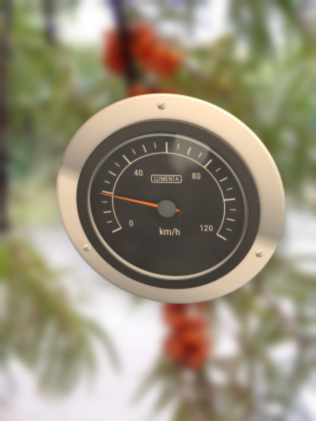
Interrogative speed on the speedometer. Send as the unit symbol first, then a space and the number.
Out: km/h 20
